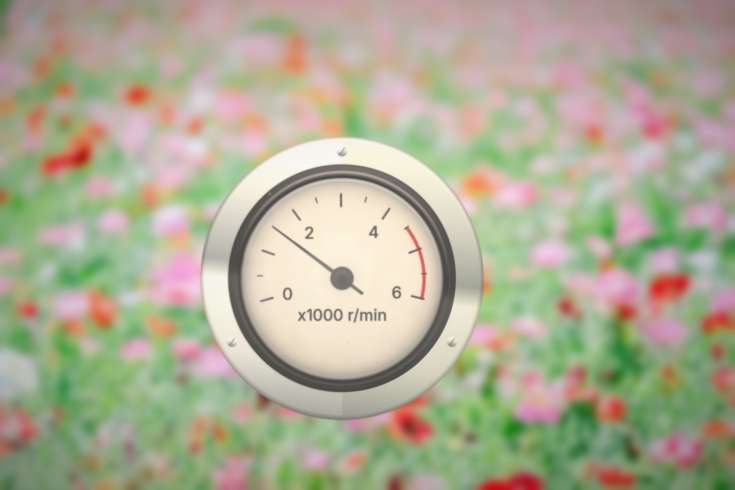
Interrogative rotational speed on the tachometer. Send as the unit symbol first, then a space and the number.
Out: rpm 1500
